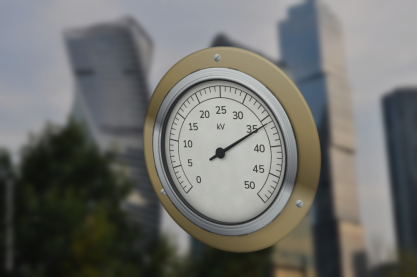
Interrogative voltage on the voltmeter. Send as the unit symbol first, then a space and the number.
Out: kV 36
